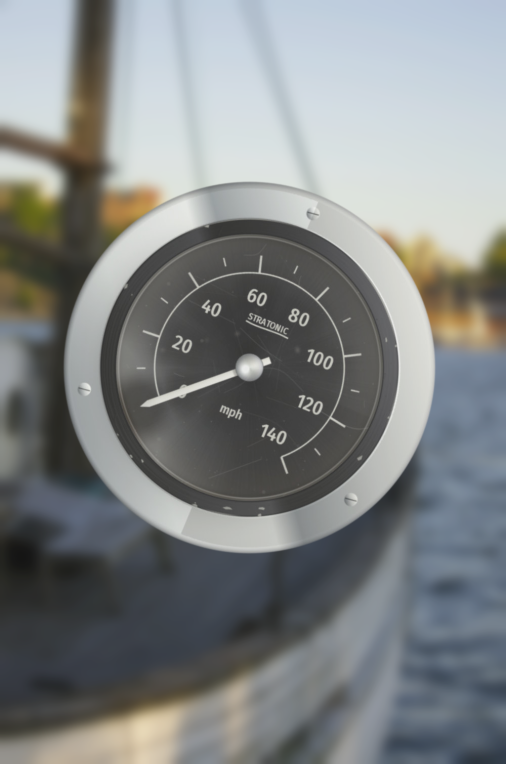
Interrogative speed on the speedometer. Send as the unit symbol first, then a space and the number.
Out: mph 0
